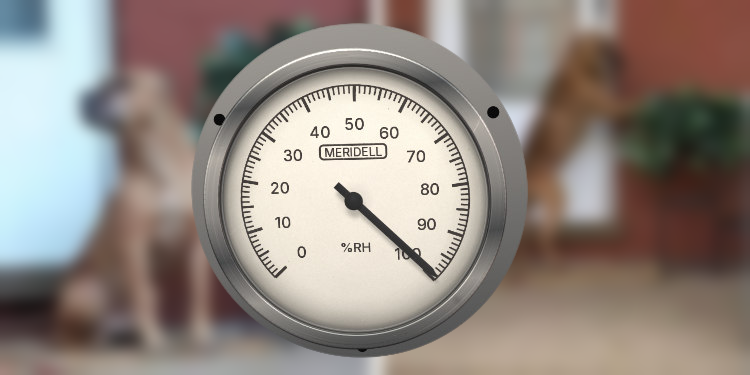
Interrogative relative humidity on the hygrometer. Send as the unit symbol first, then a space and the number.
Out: % 99
